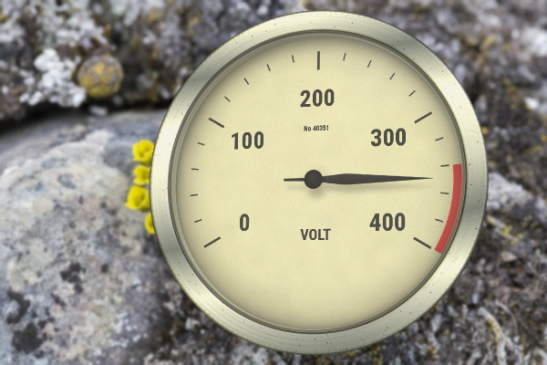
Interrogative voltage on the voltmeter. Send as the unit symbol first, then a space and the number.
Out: V 350
